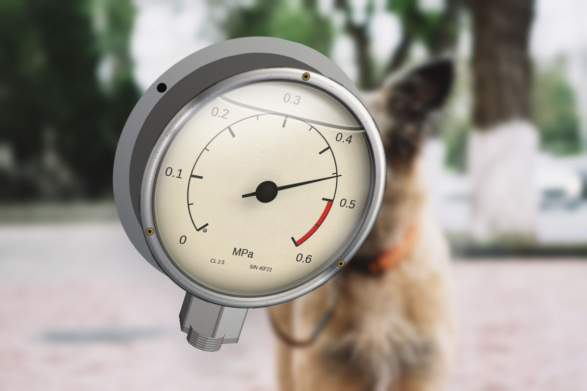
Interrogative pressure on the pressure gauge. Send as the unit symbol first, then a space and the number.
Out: MPa 0.45
